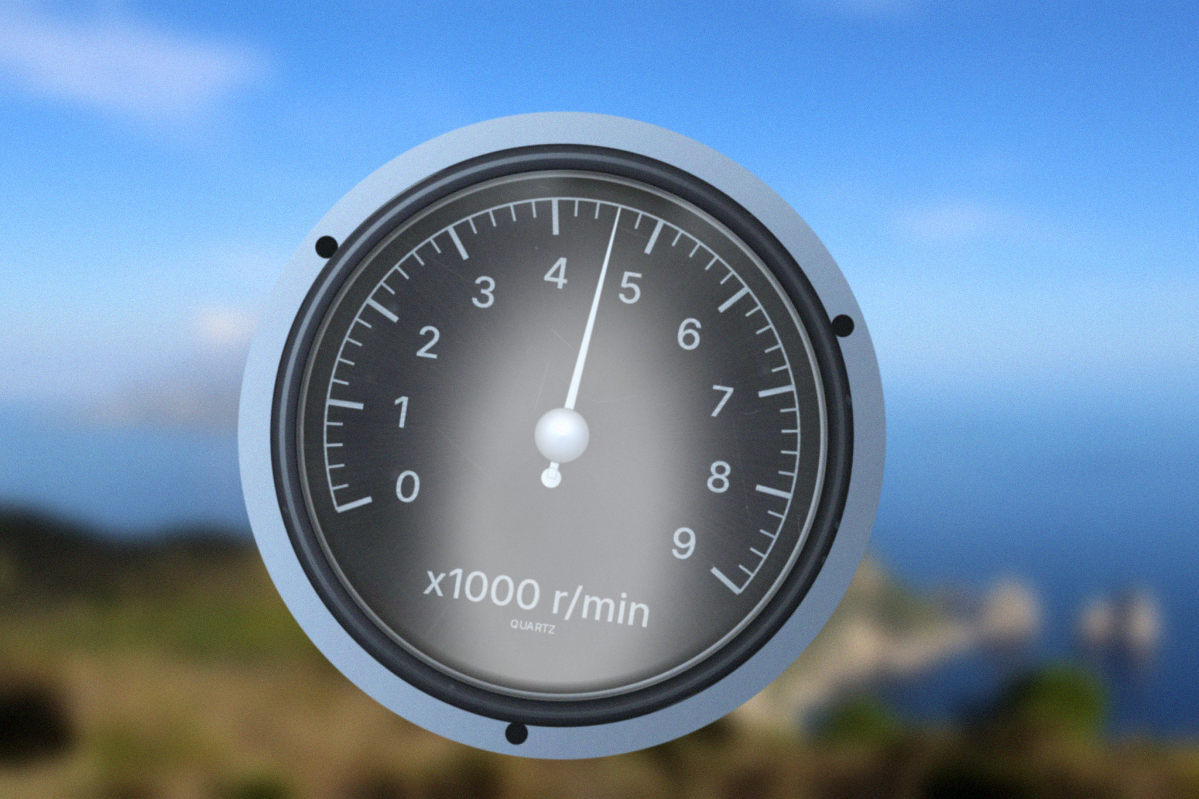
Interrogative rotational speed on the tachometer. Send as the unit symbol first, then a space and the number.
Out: rpm 4600
